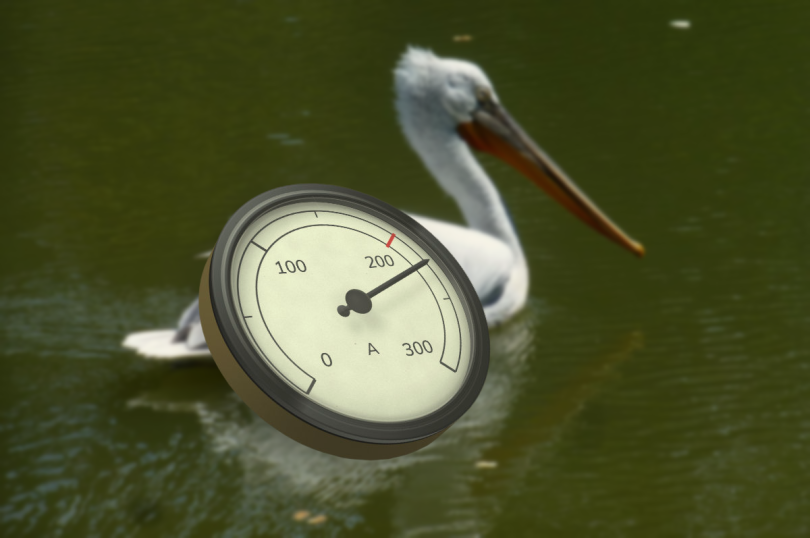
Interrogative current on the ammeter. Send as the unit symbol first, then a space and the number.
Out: A 225
